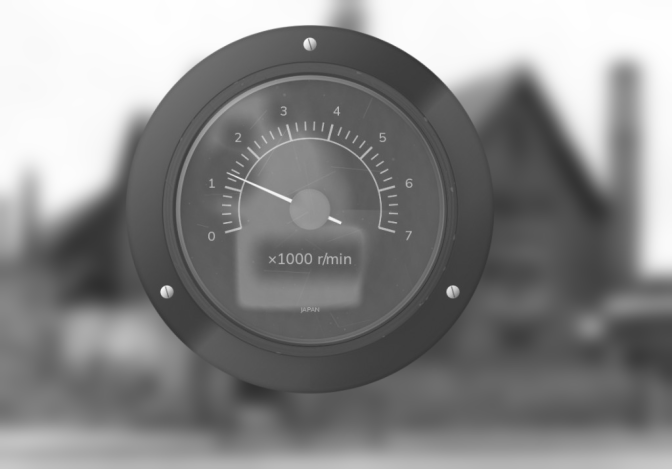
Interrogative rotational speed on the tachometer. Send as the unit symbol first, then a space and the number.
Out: rpm 1300
